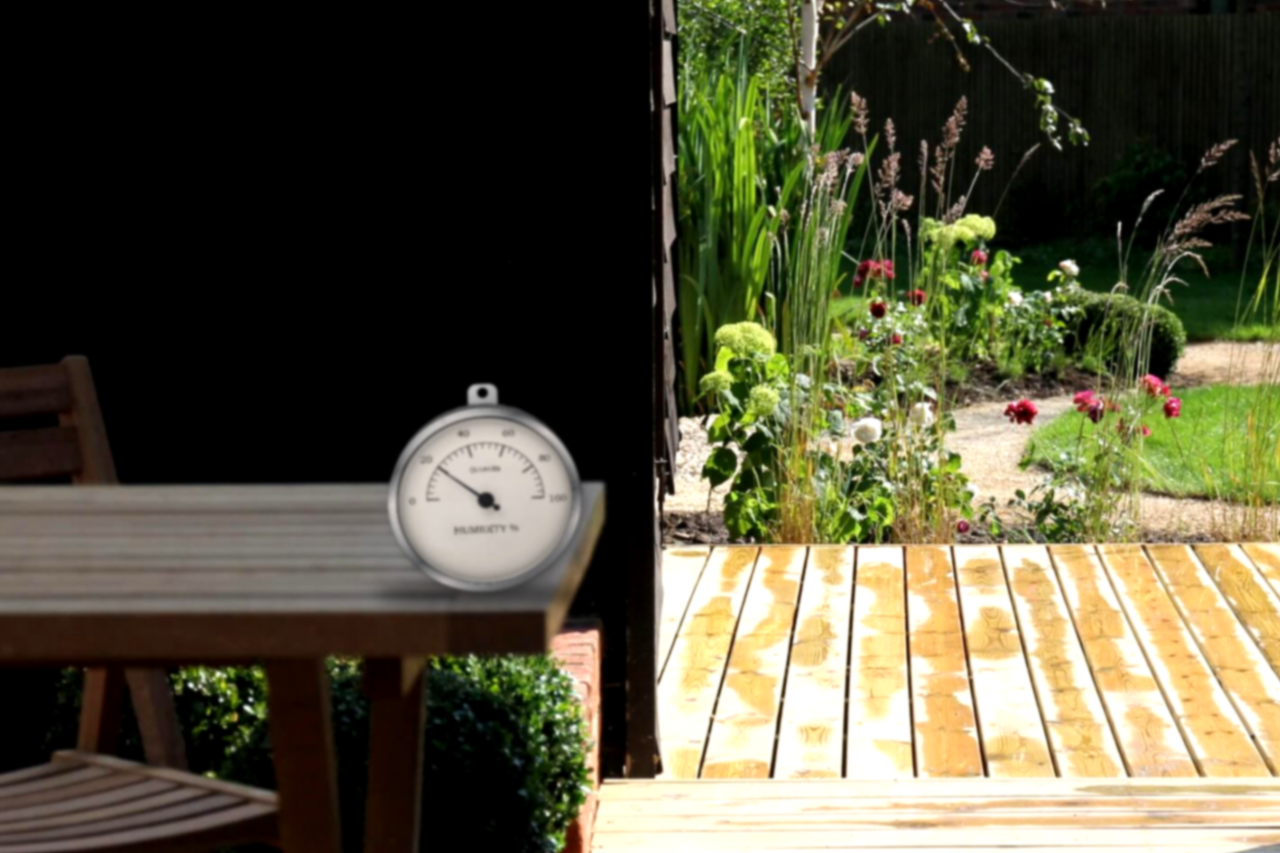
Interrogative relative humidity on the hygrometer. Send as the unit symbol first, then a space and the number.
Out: % 20
